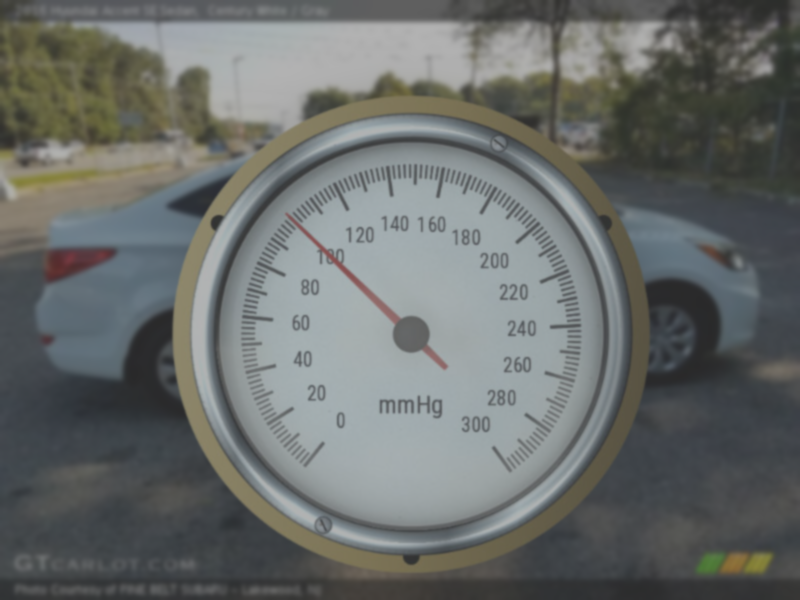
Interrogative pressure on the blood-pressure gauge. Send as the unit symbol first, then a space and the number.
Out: mmHg 100
